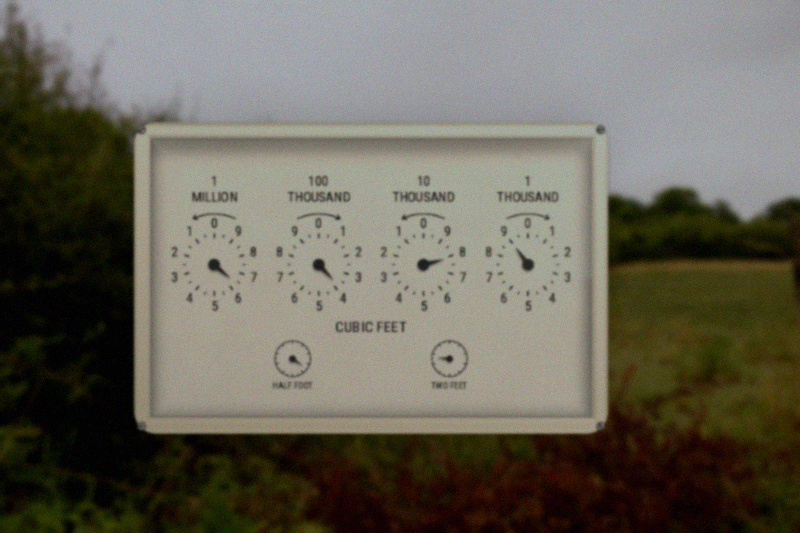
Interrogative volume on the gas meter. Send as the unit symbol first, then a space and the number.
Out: ft³ 637900
